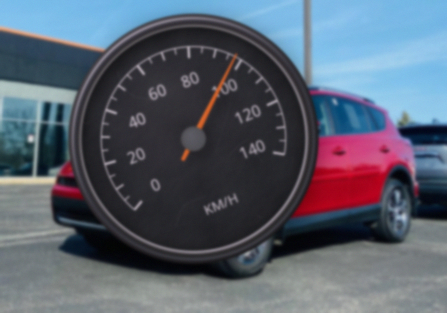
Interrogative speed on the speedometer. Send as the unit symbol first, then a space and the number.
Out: km/h 97.5
